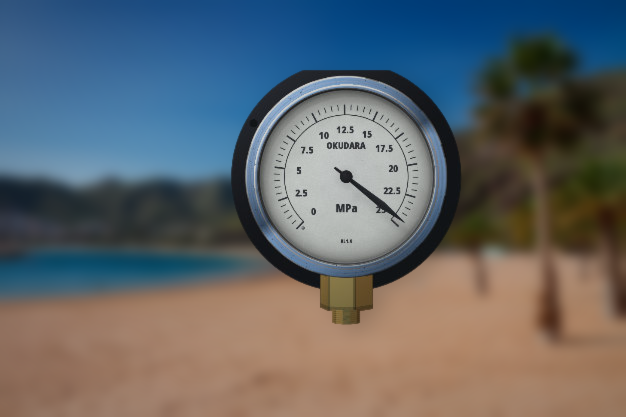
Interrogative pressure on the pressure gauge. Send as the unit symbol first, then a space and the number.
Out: MPa 24.5
